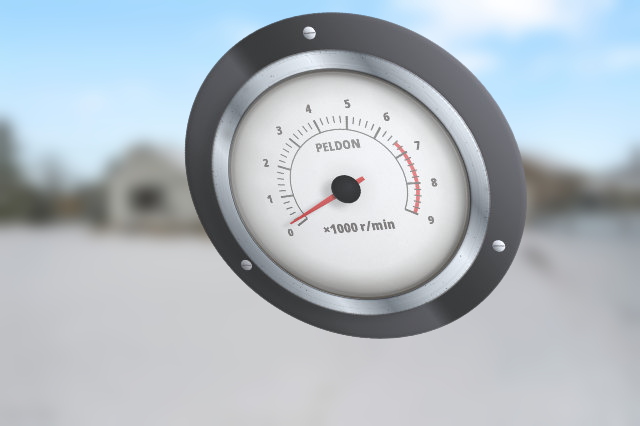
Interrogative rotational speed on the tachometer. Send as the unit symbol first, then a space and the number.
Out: rpm 200
